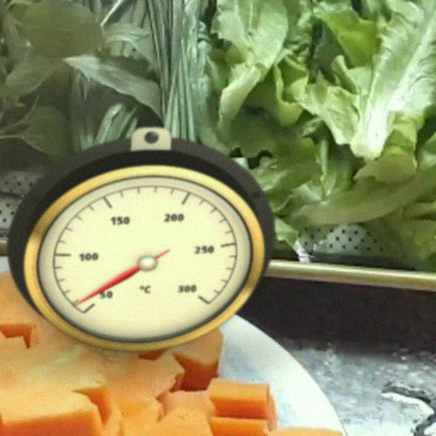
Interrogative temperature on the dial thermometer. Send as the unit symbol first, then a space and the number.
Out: °C 60
